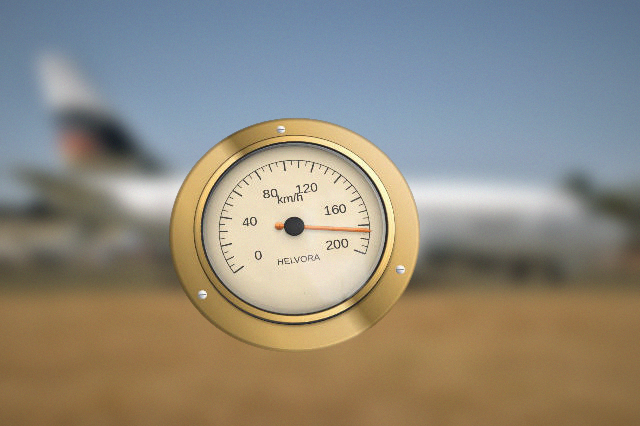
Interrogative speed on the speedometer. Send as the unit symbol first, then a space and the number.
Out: km/h 185
